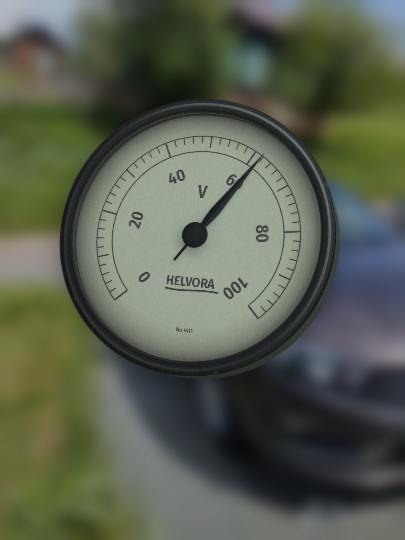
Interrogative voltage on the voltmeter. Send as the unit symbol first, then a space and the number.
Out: V 62
